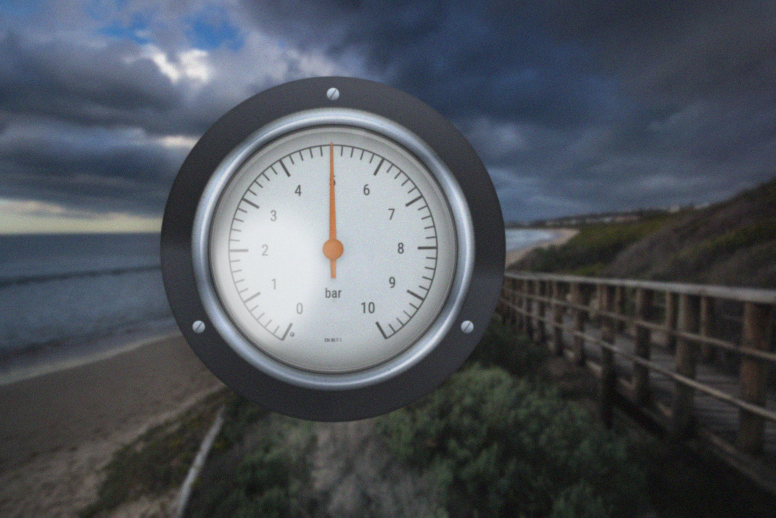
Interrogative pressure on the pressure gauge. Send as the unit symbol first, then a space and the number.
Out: bar 5
